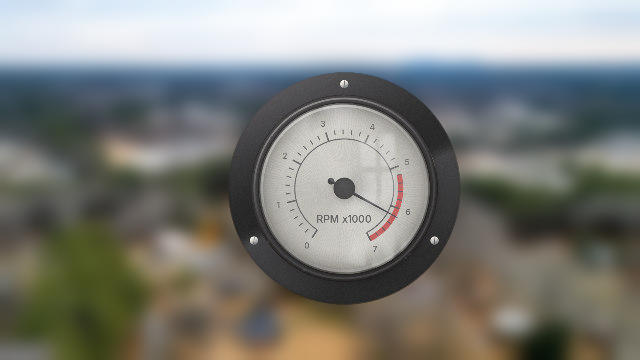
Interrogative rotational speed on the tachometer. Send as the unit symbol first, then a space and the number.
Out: rpm 6200
